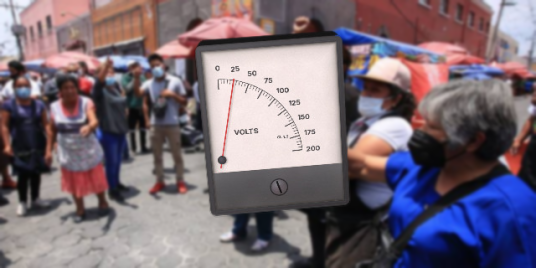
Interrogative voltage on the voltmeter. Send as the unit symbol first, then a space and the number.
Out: V 25
